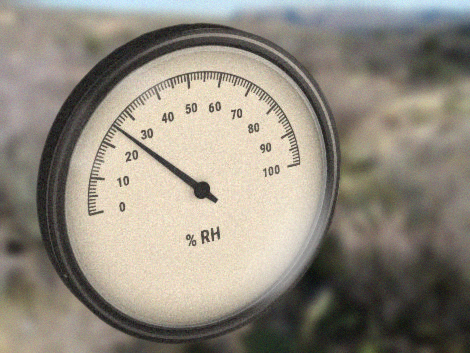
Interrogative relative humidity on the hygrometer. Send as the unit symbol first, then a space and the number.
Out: % 25
